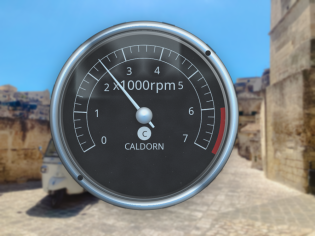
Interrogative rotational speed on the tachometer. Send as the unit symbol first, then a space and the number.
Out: rpm 2400
